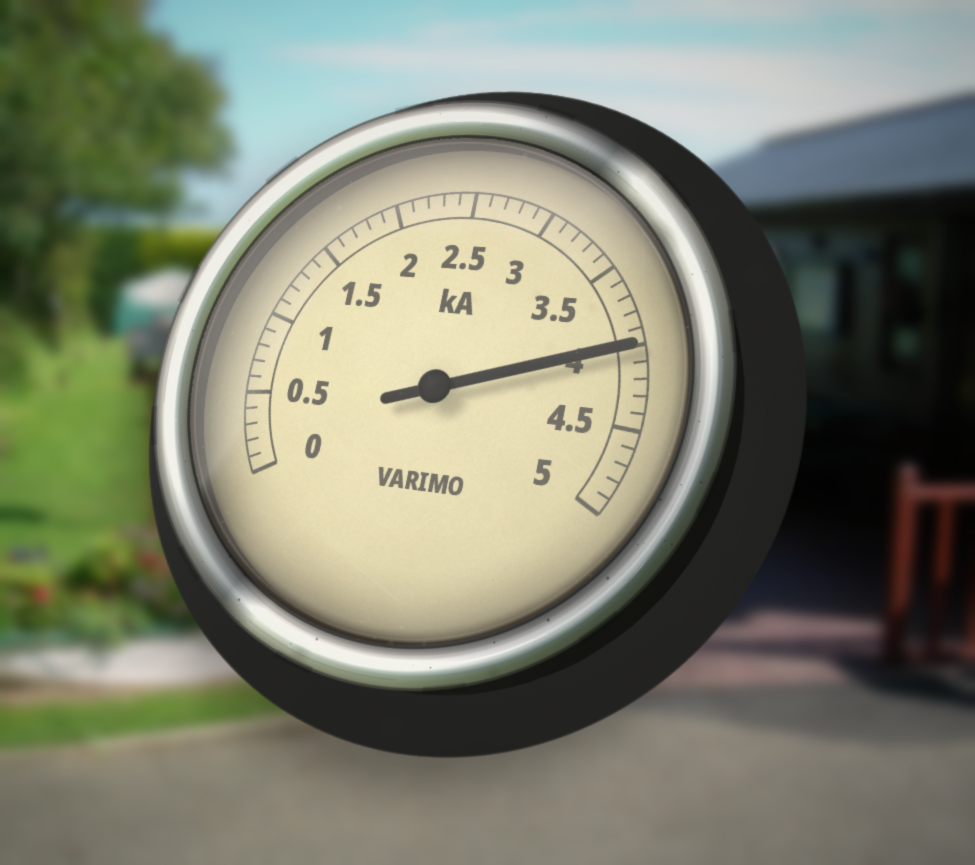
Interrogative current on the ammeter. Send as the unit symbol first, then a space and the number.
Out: kA 4
